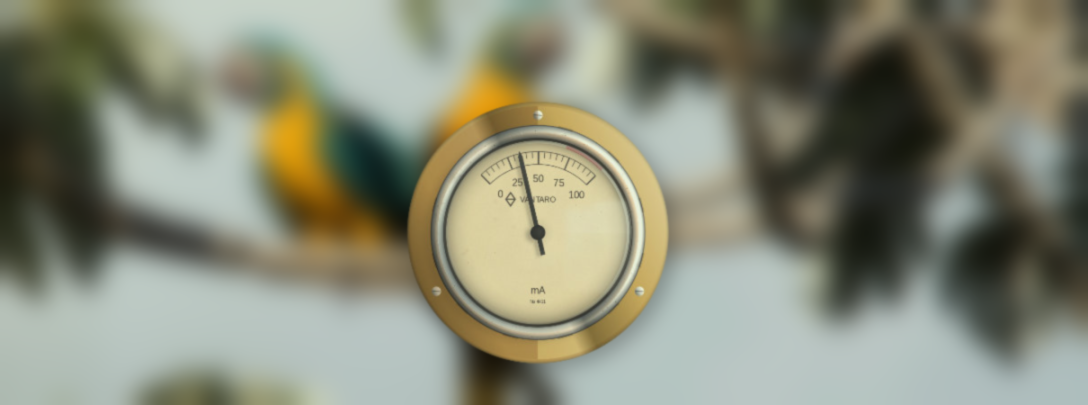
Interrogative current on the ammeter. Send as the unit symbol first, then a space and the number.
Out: mA 35
